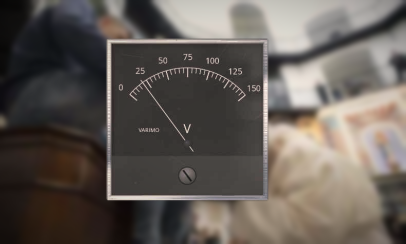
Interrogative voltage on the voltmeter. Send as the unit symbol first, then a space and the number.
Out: V 20
